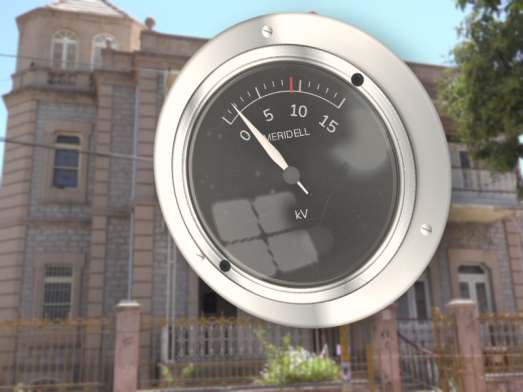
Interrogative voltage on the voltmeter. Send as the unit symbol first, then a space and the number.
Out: kV 2
